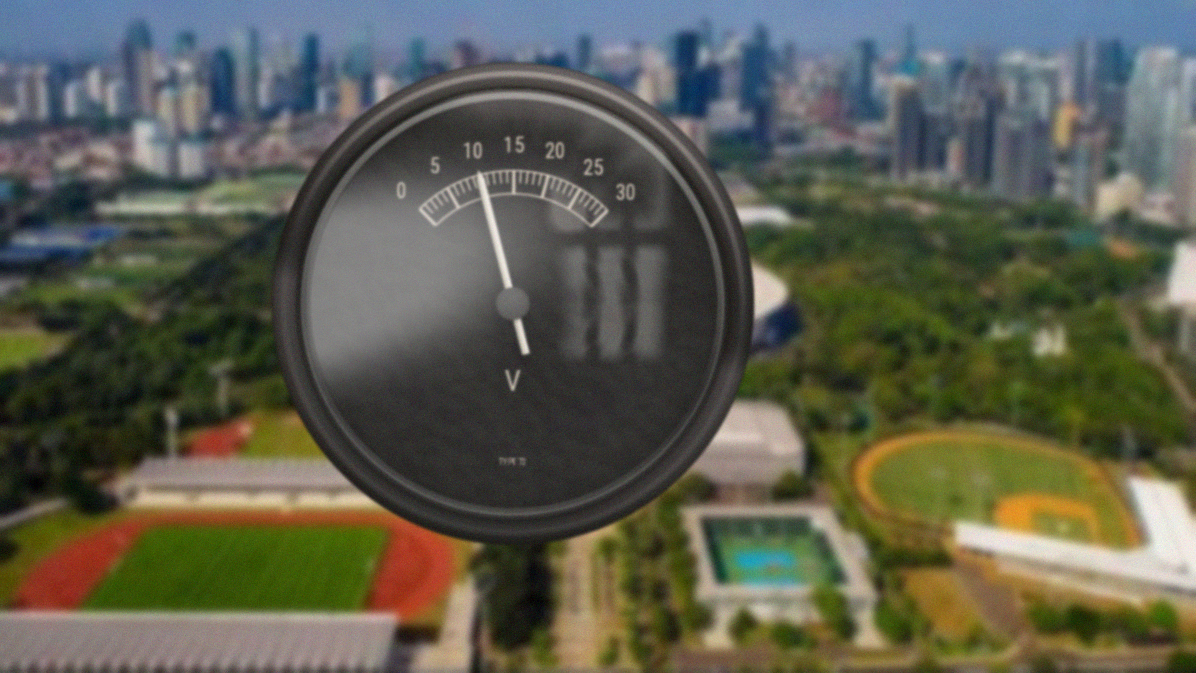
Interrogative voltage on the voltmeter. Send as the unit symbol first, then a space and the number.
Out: V 10
